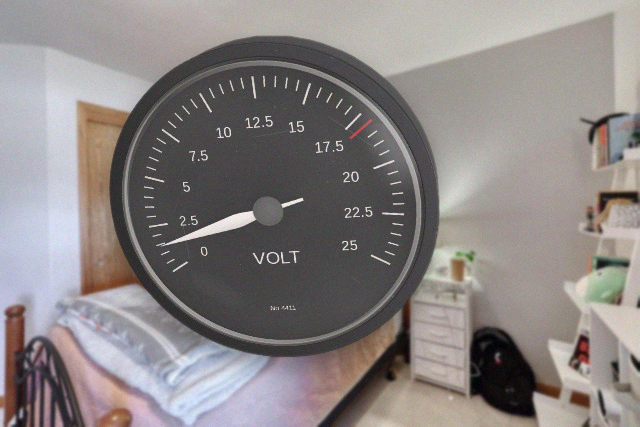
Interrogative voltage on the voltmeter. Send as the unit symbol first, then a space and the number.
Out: V 1.5
